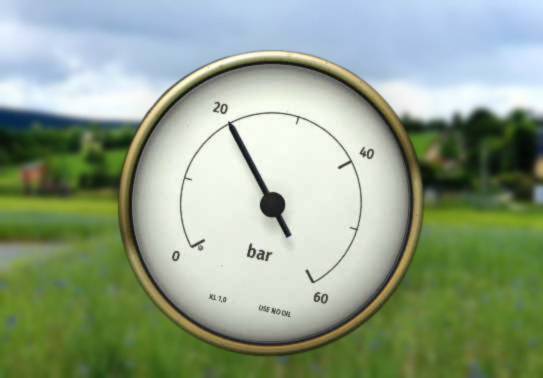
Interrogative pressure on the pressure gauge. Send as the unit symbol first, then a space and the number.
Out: bar 20
